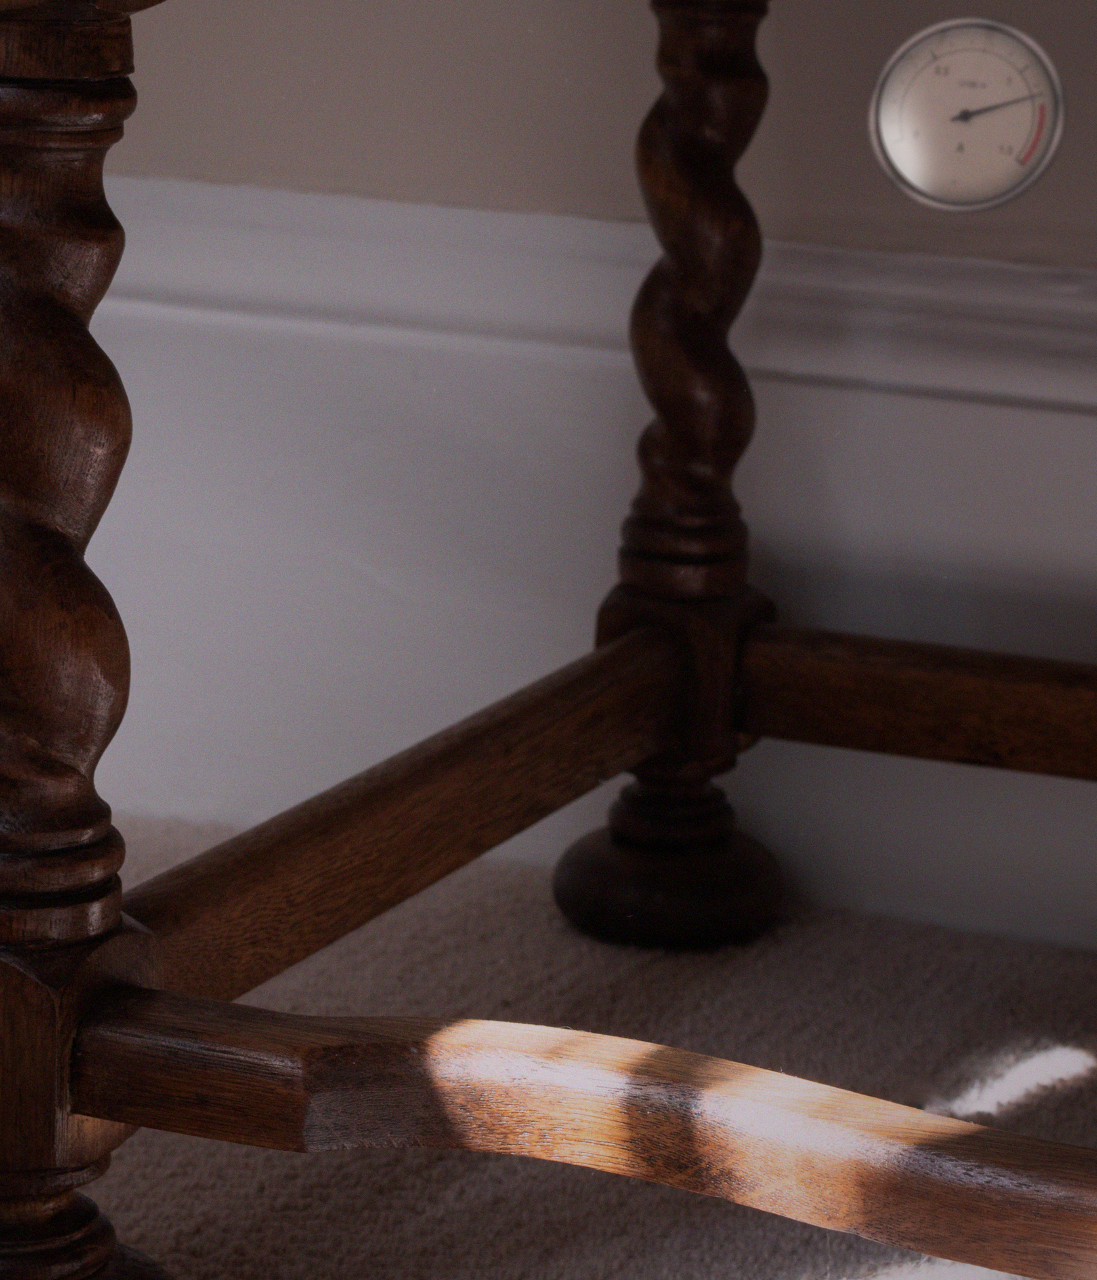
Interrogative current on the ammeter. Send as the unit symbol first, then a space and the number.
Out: A 1.15
